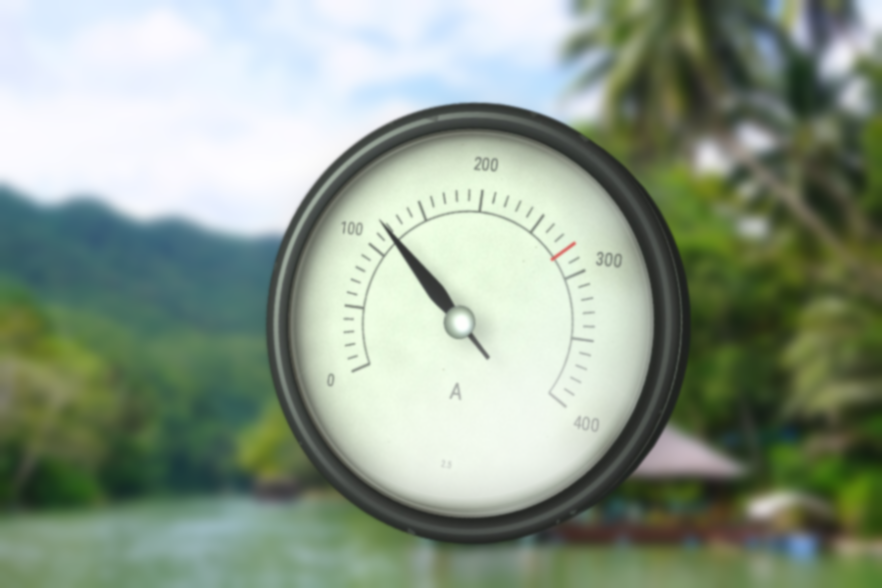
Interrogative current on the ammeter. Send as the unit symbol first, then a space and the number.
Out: A 120
